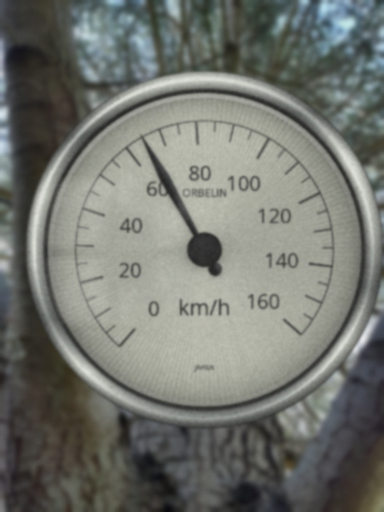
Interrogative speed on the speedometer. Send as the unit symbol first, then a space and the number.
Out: km/h 65
